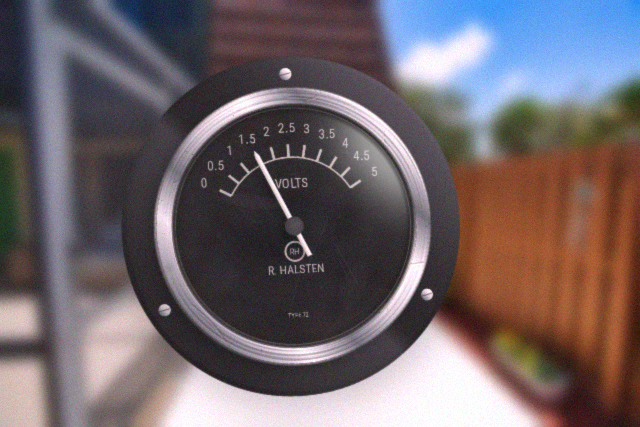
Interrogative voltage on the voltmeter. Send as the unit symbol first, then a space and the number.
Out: V 1.5
